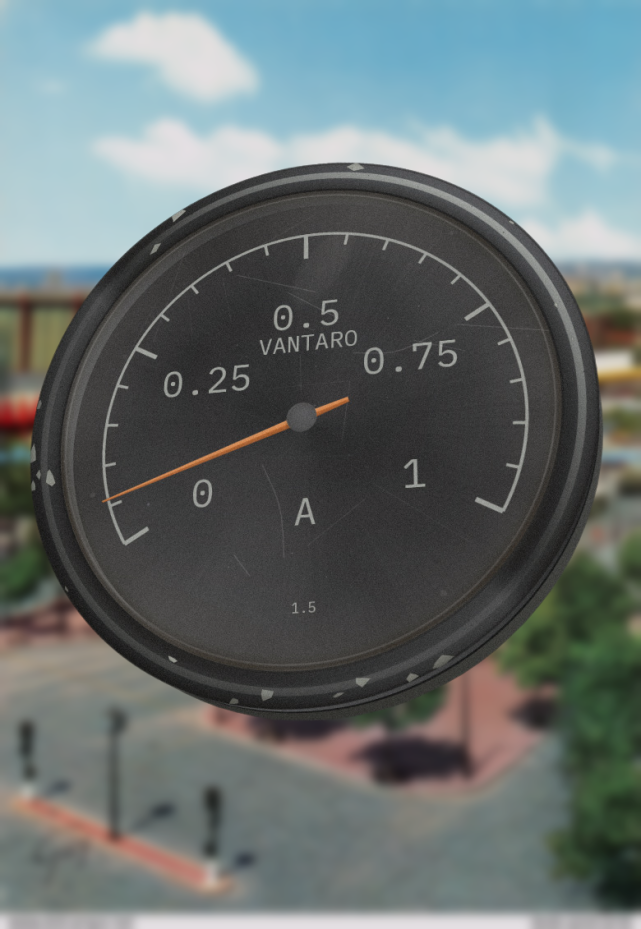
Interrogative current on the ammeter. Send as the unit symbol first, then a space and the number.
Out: A 0.05
